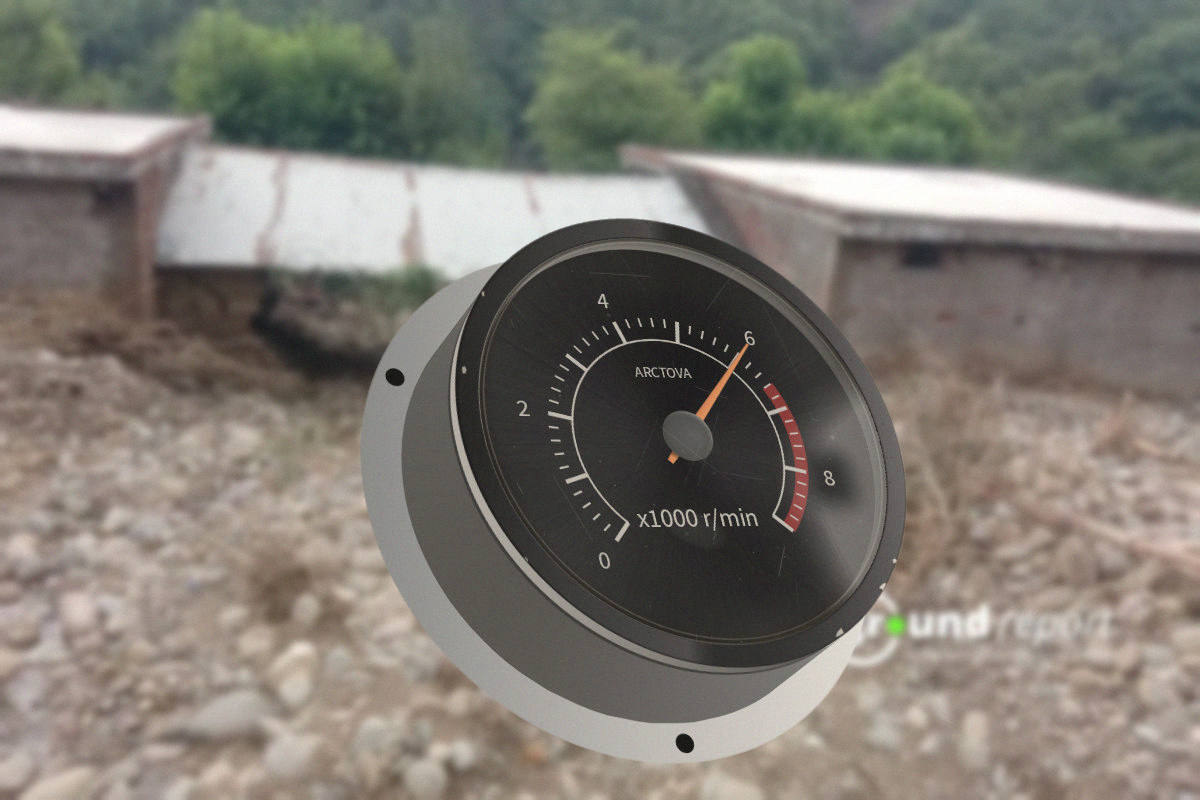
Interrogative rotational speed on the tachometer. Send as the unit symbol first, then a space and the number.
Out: rpm 6000
